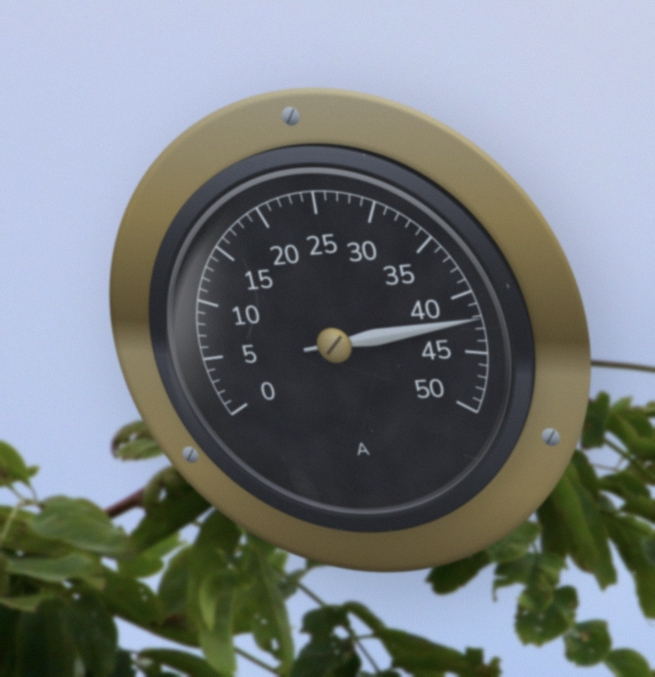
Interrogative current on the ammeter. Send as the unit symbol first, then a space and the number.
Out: A 42
